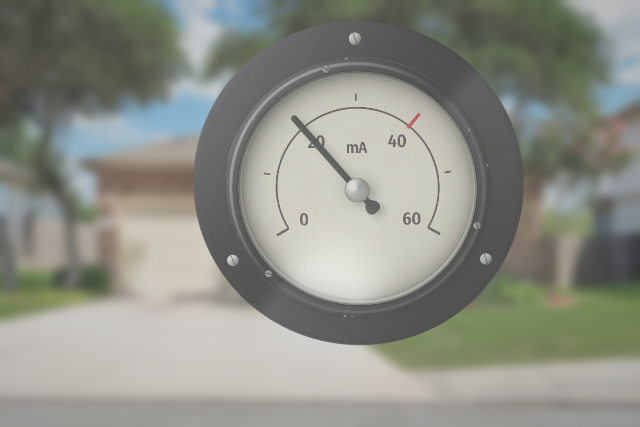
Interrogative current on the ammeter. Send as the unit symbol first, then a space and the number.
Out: mA 20
